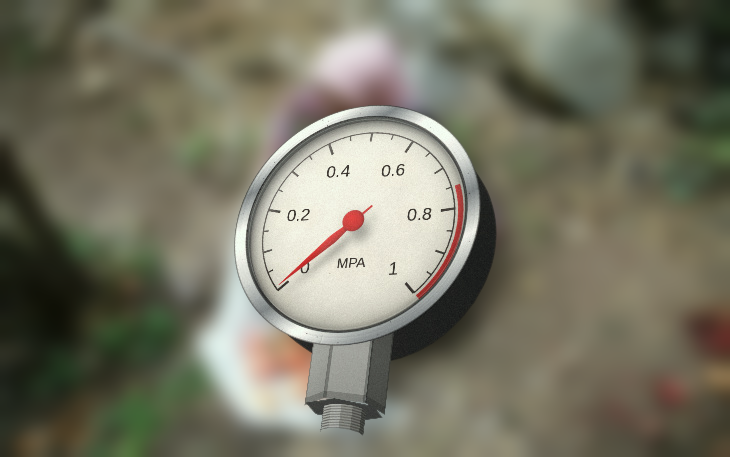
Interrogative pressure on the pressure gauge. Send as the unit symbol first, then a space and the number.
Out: MPa 0
